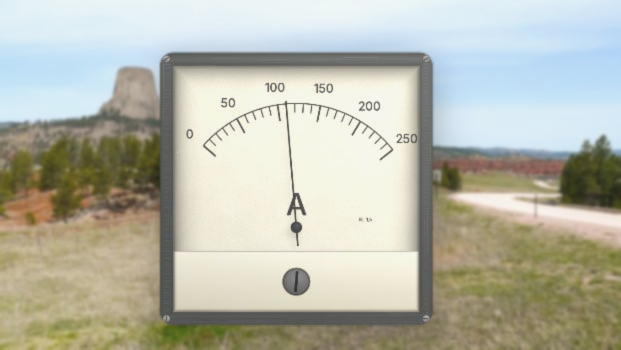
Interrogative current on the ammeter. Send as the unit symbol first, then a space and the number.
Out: A 110
